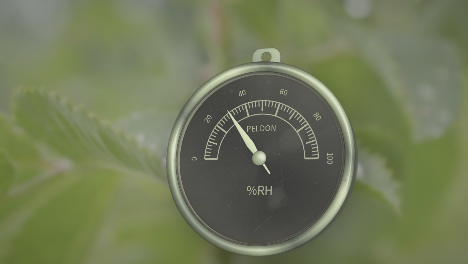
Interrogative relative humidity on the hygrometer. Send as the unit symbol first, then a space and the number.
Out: % 30
